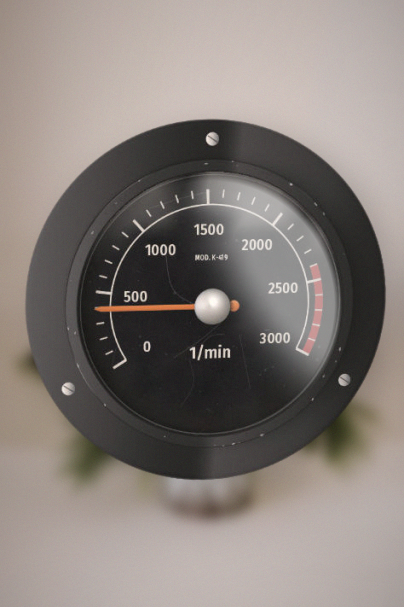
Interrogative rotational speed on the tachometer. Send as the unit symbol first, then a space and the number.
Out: rpm 400
